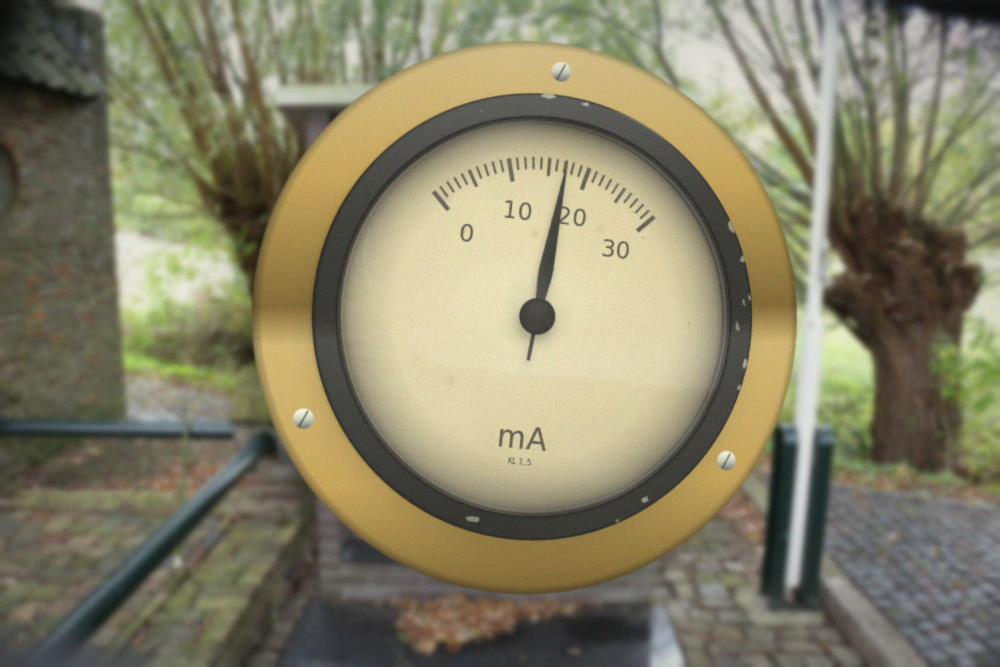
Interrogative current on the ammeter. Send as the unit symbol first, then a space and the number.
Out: mA 17
